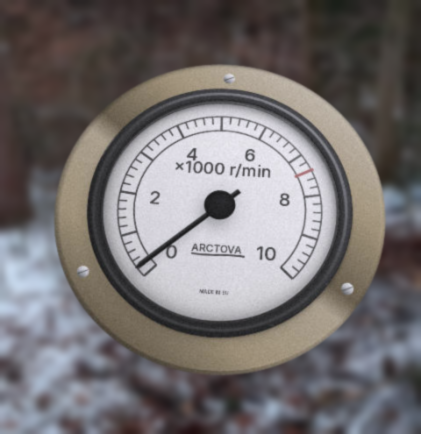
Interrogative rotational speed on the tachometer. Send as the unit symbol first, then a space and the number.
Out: rpm 200
